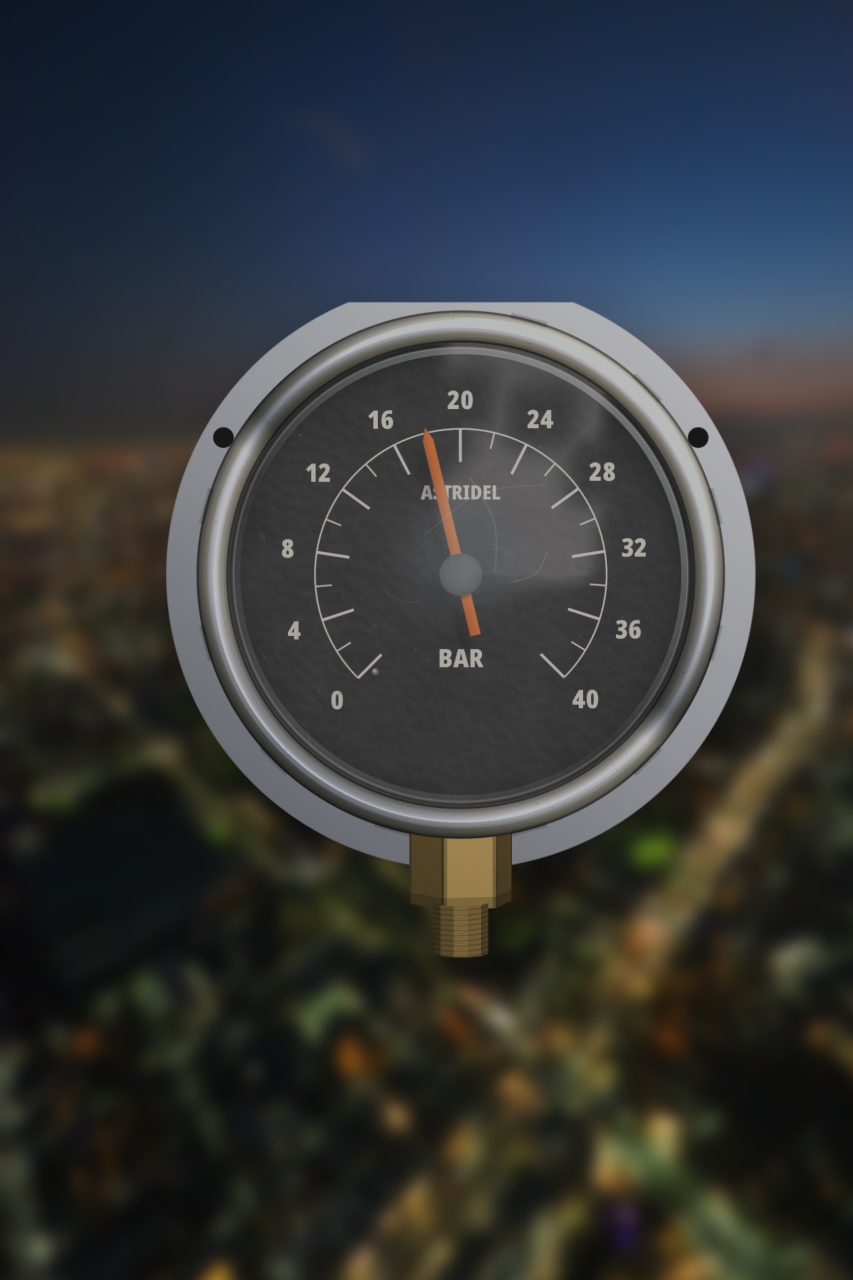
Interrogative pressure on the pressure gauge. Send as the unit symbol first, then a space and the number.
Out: bar 18
